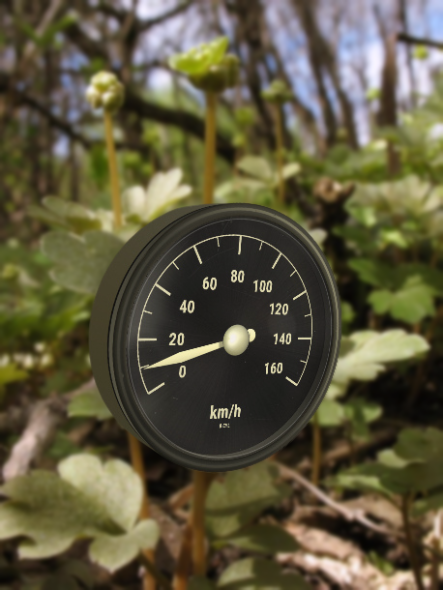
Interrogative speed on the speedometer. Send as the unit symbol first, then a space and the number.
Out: km/h 10
